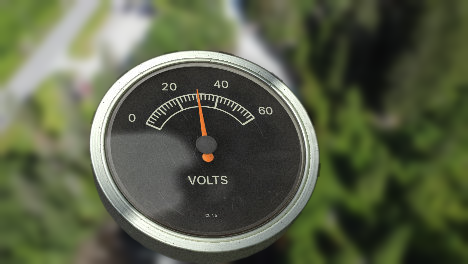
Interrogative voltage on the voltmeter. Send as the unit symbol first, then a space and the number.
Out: V 30
